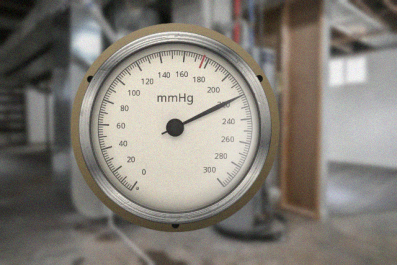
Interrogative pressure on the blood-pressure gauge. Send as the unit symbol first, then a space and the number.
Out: mmHg 220
